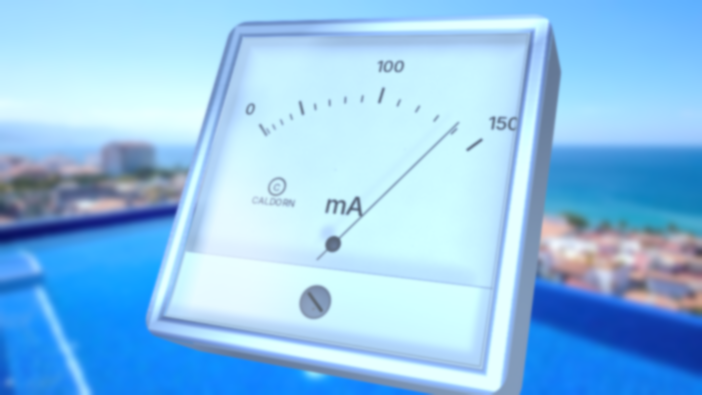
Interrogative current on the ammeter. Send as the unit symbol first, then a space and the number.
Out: mA 140
